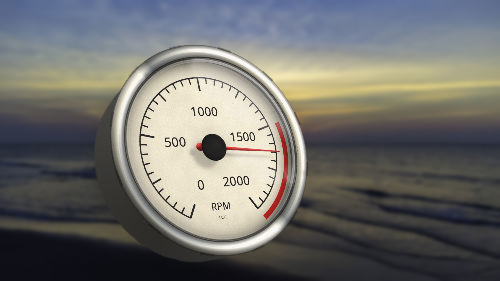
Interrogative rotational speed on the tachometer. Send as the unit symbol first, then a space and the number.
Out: rpm 1650
